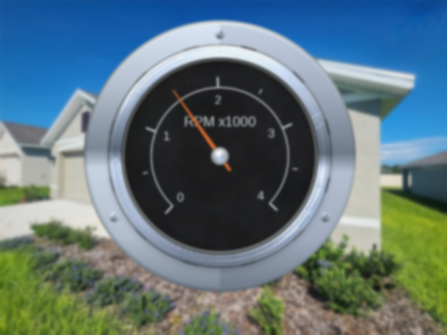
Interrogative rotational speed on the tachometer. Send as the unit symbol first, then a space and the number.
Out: rpm 1500
